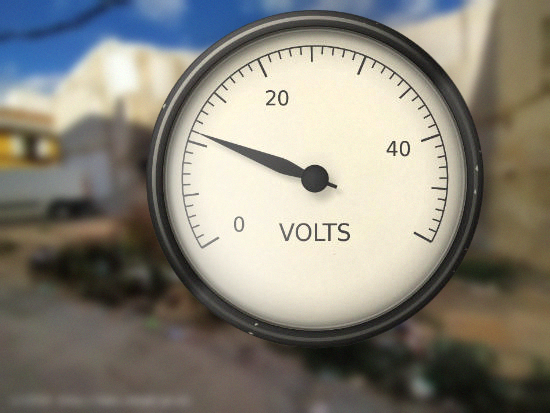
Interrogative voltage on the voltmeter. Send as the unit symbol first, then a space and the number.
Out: V 11
